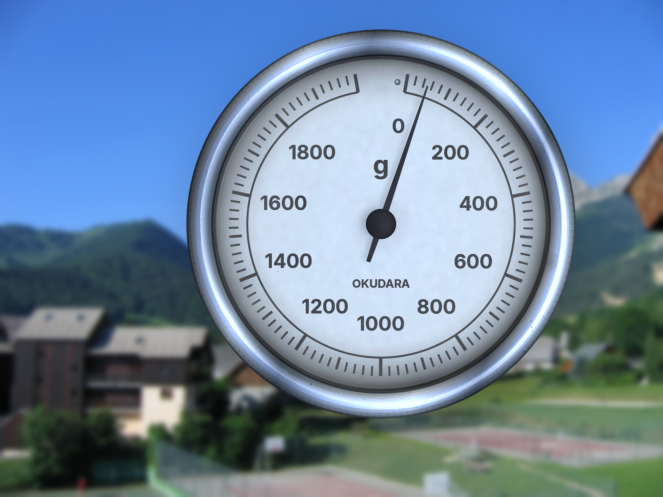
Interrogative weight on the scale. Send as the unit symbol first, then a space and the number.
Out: g 50
